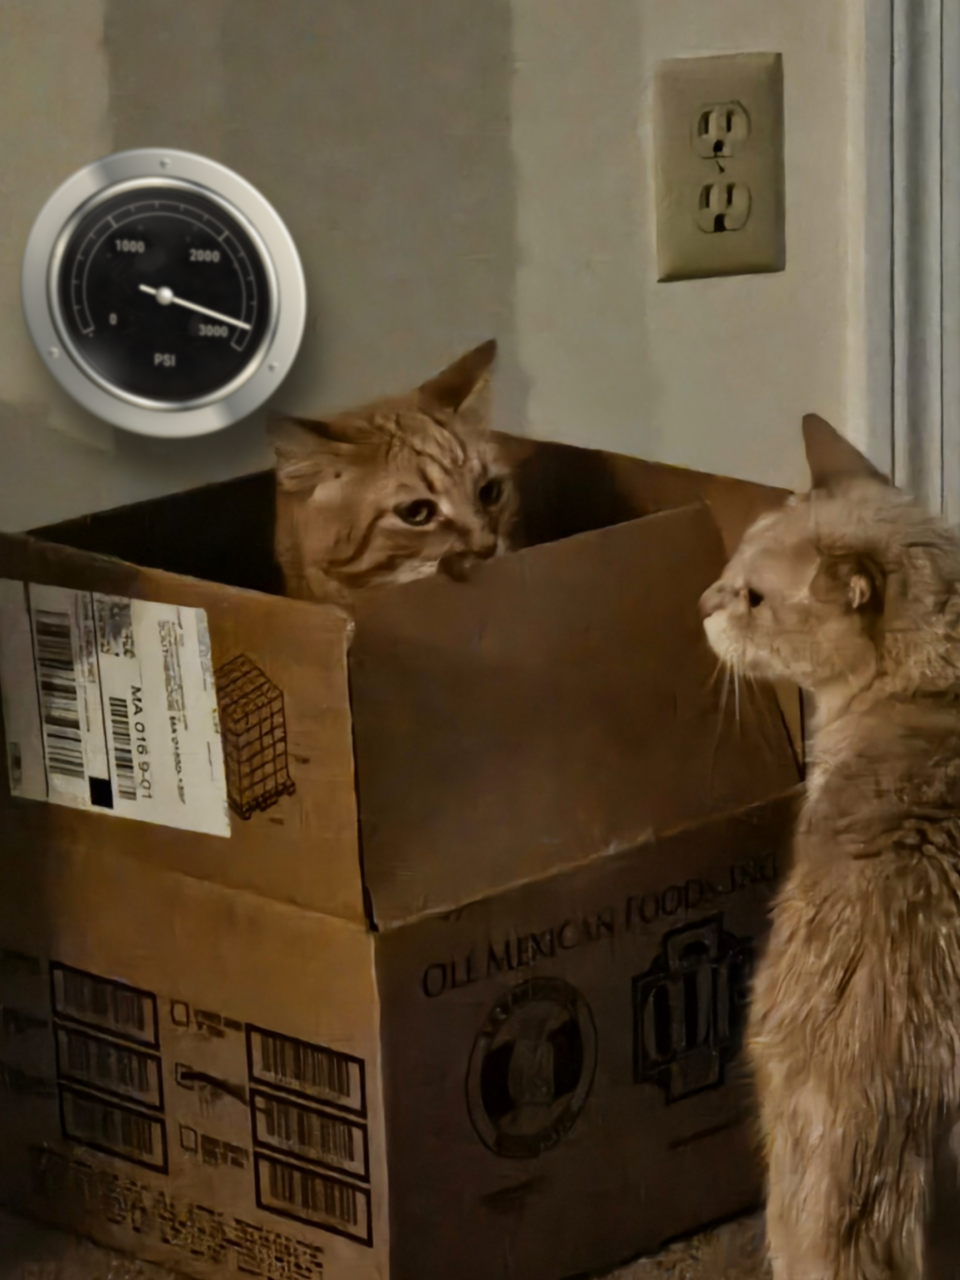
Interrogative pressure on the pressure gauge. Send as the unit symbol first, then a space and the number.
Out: psi 2800
